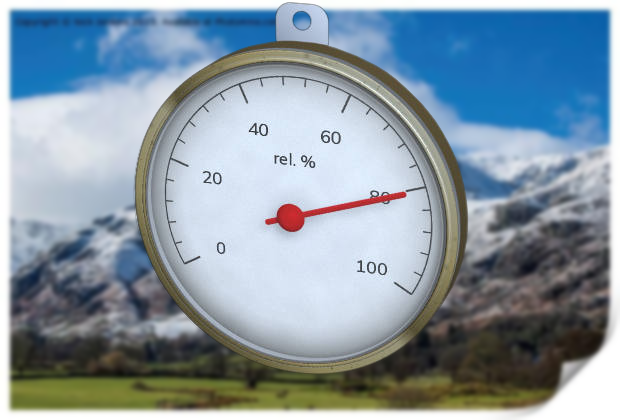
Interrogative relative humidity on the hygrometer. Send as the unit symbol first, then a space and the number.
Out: % 80
